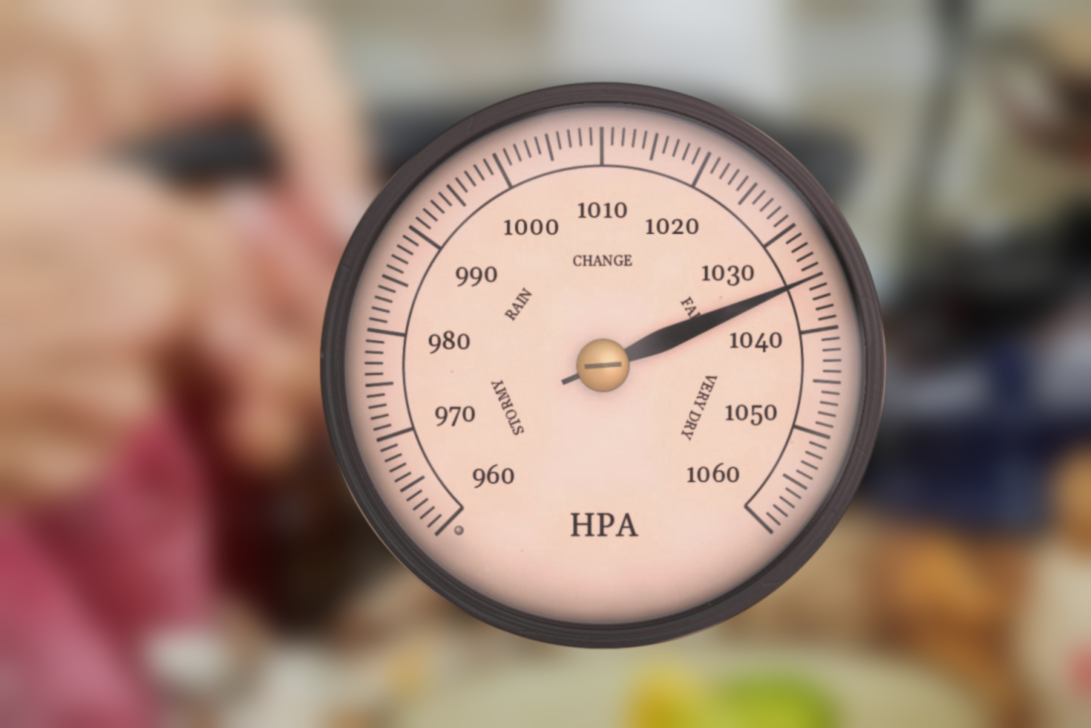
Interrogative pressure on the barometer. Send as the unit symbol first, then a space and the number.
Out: hPa 1035
